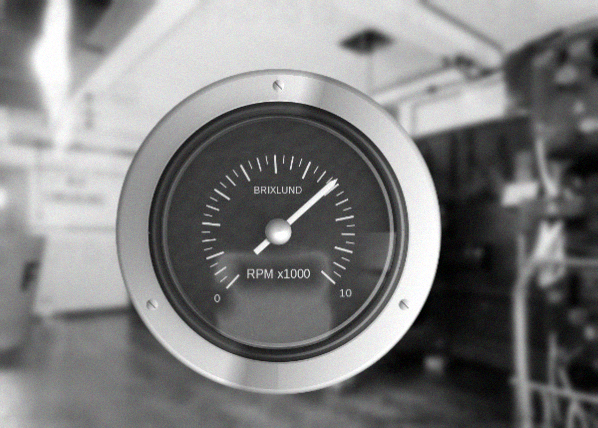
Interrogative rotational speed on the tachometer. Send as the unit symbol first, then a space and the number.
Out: rpm 6875
